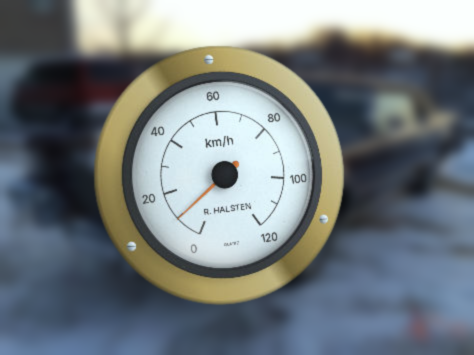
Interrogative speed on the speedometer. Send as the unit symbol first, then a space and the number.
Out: km/h 10
